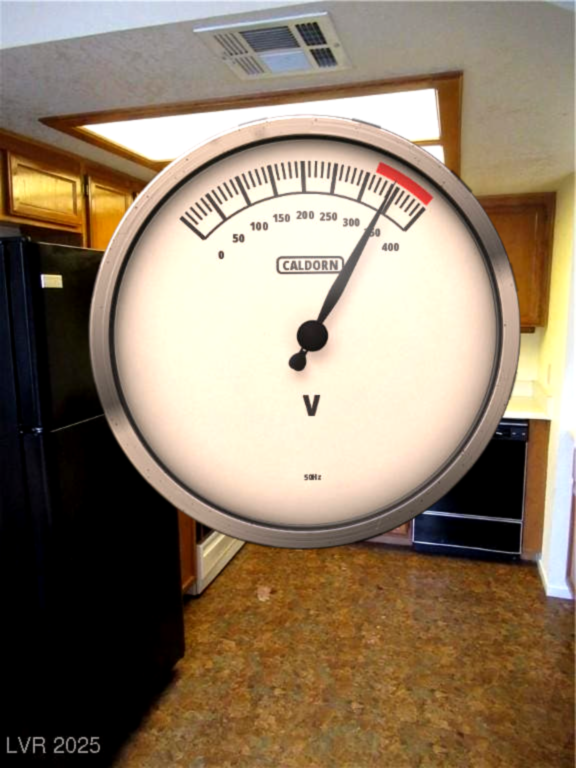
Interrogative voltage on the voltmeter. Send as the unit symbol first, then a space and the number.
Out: V 340
